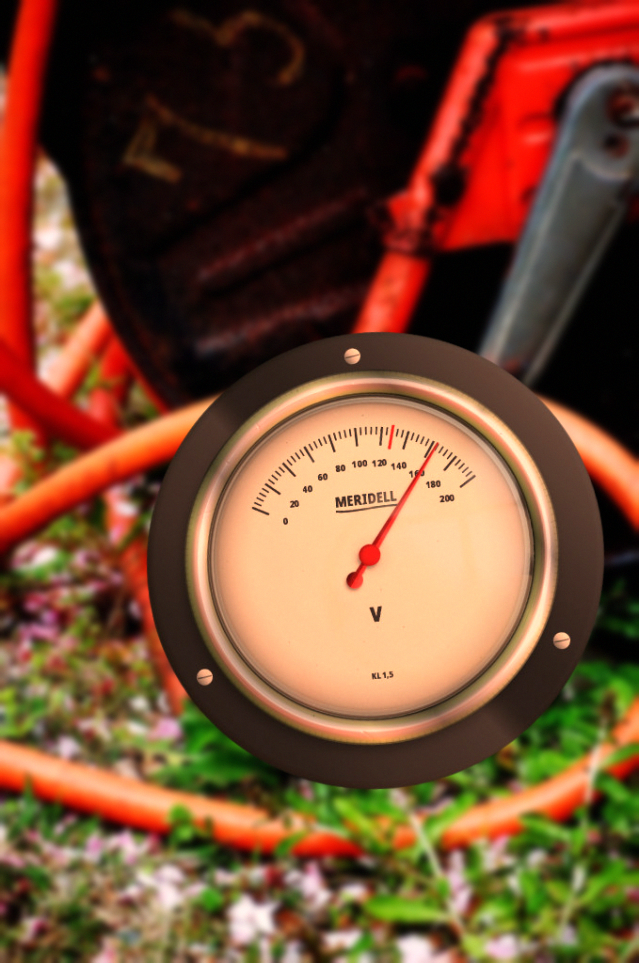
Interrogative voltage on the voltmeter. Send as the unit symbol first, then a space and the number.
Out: V 164
